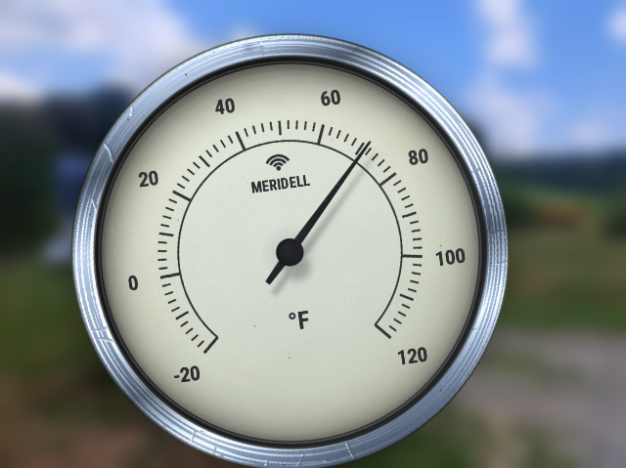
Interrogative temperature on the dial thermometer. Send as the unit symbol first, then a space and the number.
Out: °F 71
